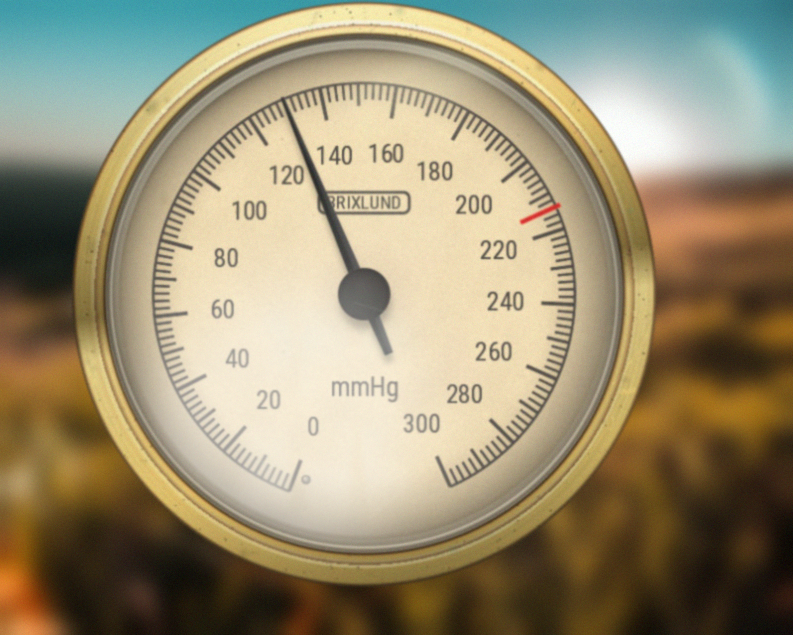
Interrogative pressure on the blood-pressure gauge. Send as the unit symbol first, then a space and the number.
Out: mmHg 130
